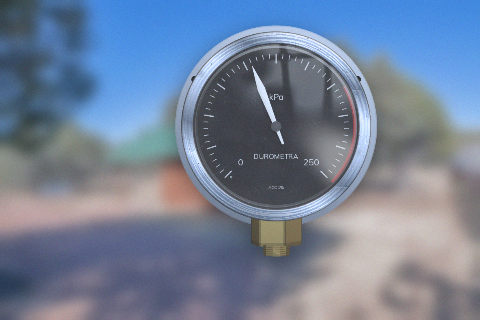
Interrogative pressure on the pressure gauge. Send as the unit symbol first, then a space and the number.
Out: kPa 105
